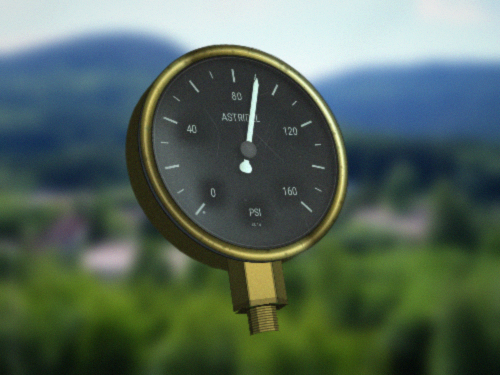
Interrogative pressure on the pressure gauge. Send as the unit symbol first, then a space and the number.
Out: psi 90
